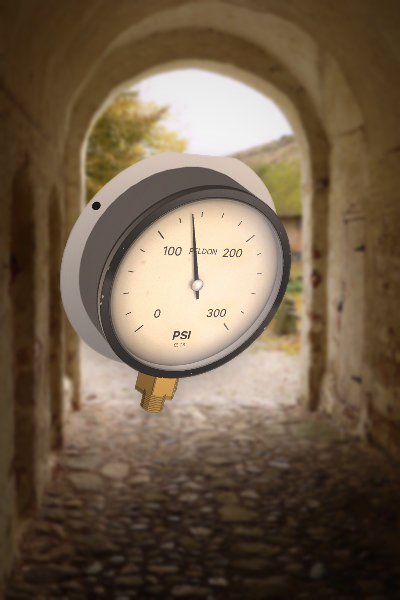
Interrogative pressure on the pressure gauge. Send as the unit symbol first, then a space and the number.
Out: psi 130
